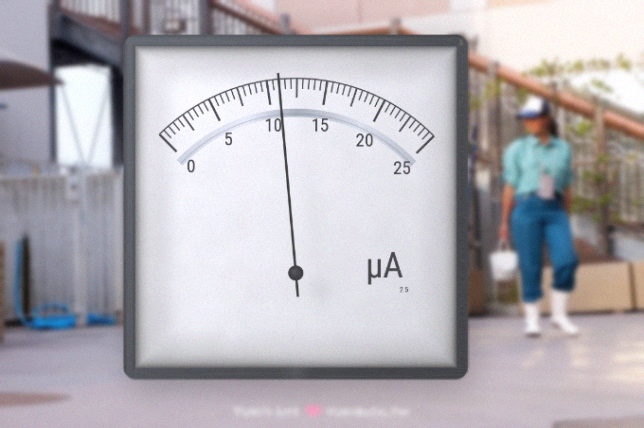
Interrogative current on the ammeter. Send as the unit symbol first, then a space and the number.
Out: µA 11
